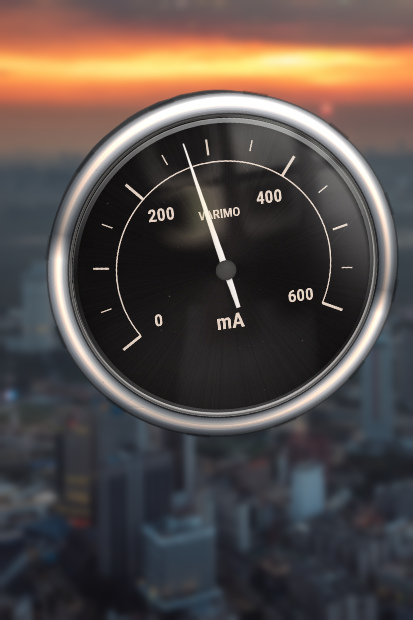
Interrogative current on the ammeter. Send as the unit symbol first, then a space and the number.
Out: mA 275
